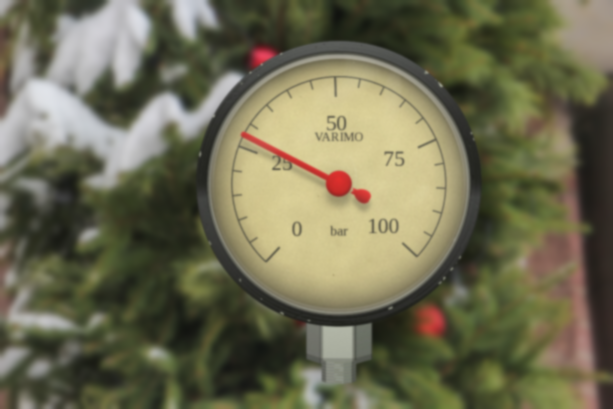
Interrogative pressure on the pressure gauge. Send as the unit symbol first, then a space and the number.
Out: bar 27.5
